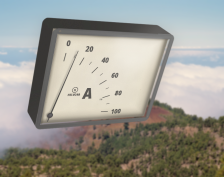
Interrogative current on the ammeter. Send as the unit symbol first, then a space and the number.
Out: A 10
